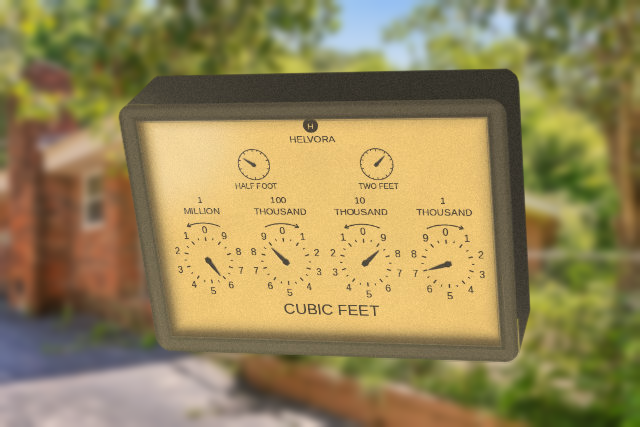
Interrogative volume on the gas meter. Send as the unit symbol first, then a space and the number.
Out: ft³ 588700
